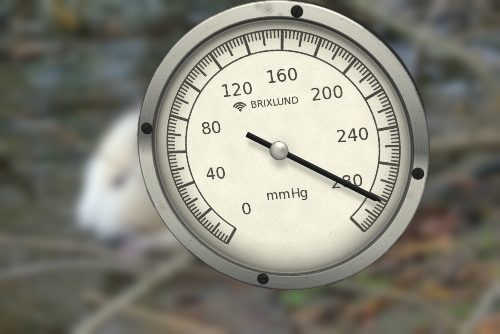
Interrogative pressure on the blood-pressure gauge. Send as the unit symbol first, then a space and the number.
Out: mmHg 280
